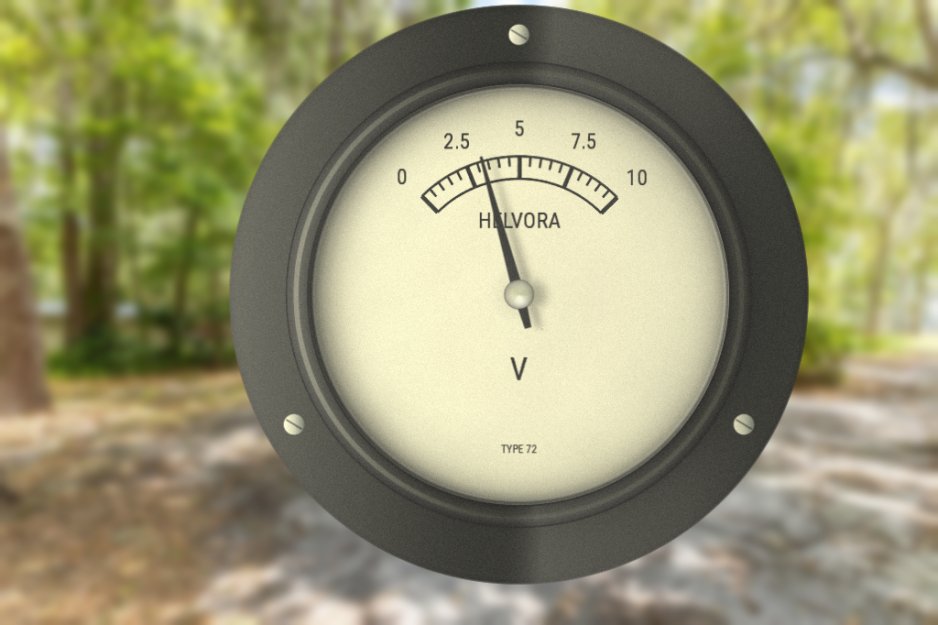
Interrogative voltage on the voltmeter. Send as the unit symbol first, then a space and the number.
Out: V 3.25
